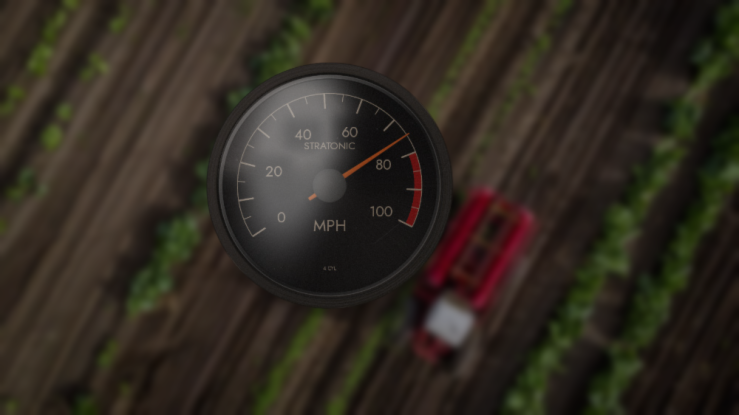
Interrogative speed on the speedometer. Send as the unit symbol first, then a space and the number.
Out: mph 75
